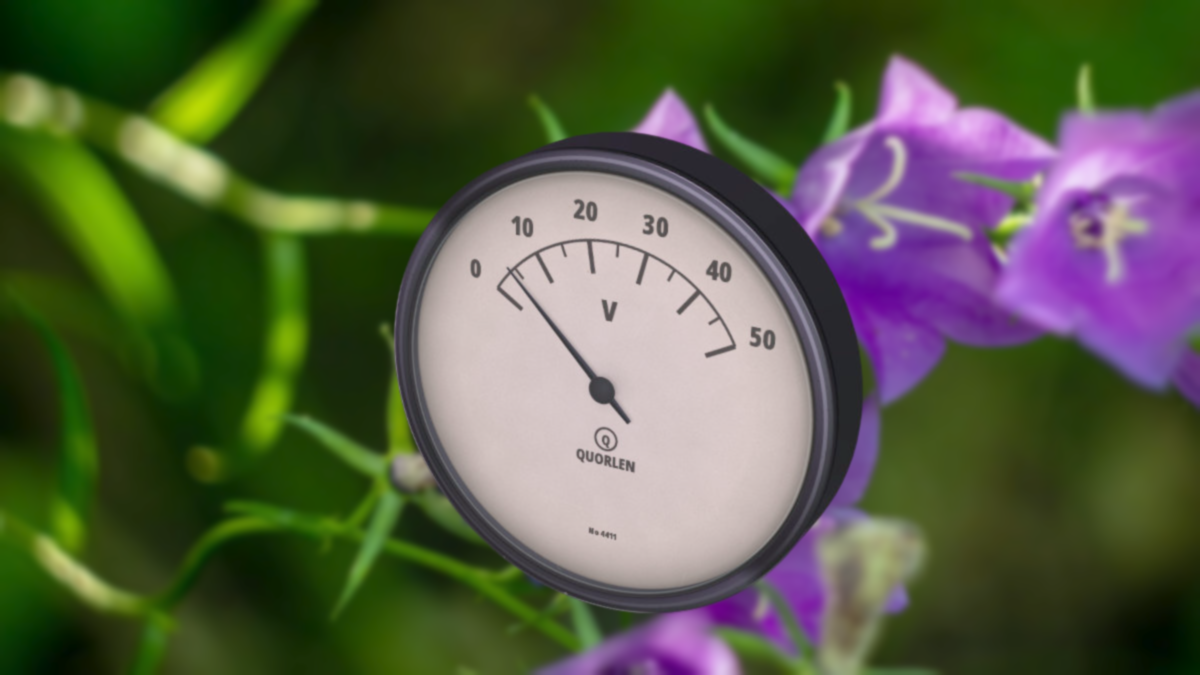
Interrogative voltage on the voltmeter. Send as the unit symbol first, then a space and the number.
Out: V 5
